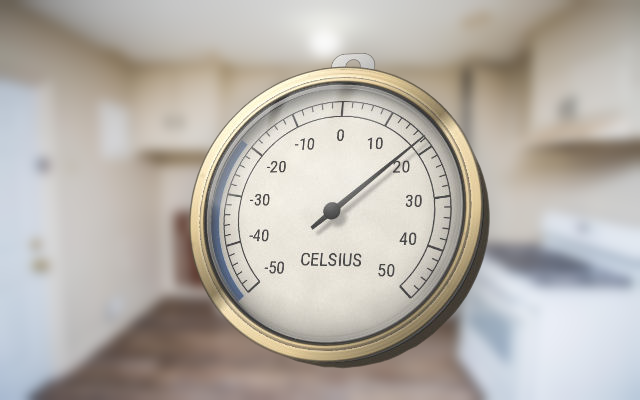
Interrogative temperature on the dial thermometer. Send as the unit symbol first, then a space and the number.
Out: °C 18
